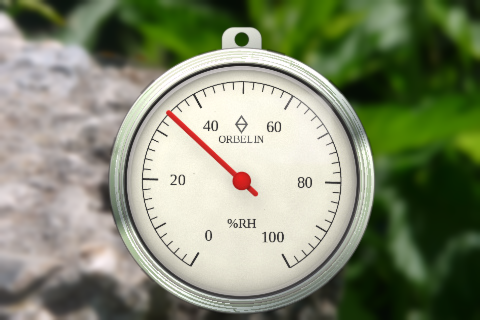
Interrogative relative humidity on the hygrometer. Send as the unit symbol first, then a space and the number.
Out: % 34
